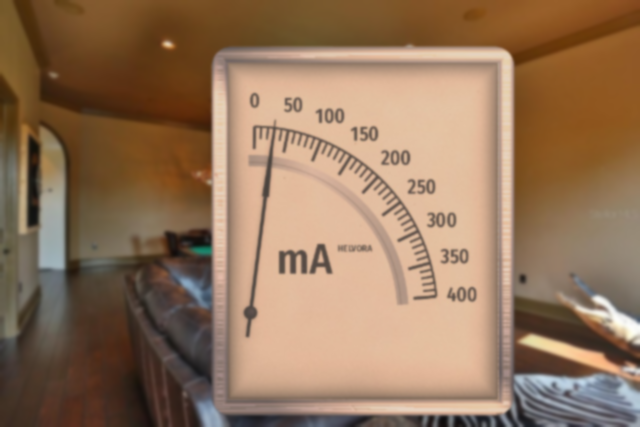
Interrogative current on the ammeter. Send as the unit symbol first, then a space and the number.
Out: mA 30
